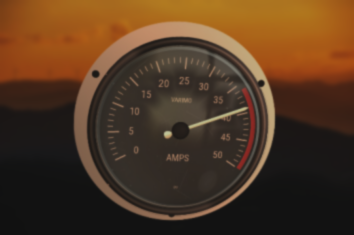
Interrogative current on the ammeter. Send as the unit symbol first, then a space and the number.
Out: A 39
